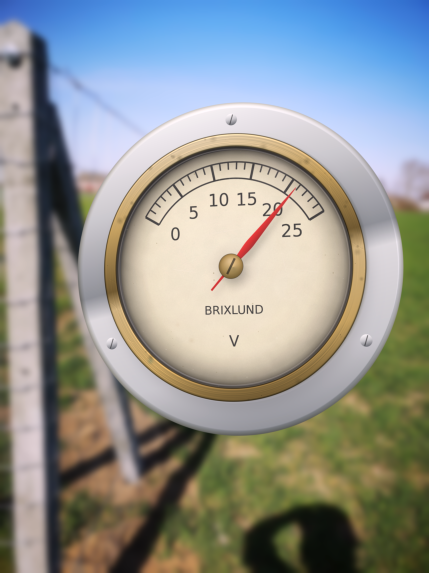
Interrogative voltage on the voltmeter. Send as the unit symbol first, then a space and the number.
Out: V 21
